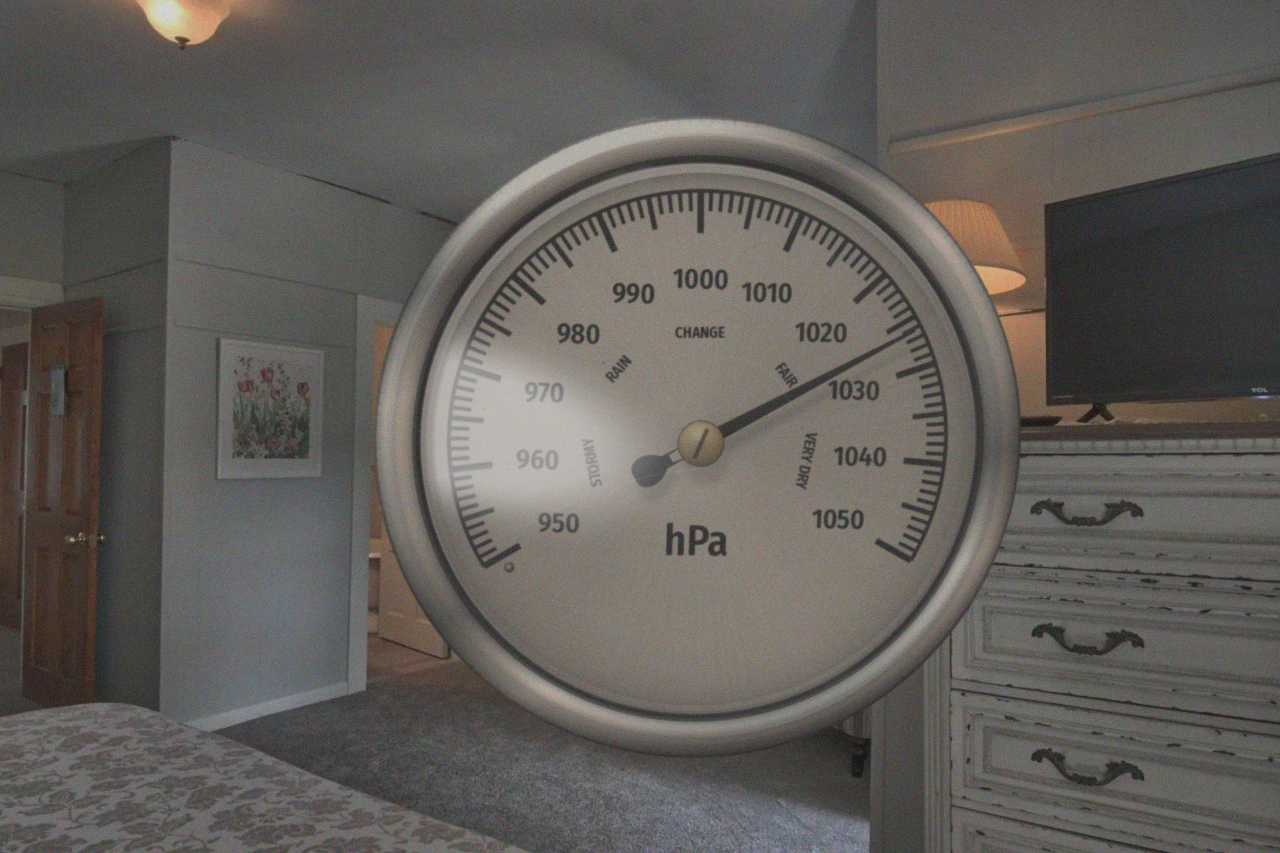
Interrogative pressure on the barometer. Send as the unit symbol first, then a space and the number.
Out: hPa 1026
